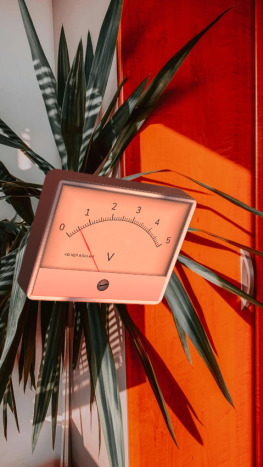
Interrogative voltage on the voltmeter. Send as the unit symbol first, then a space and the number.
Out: V 0.5
